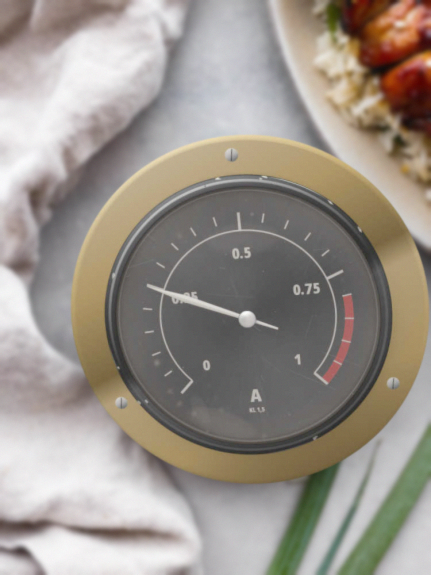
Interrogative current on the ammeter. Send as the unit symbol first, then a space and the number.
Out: A 0.25
